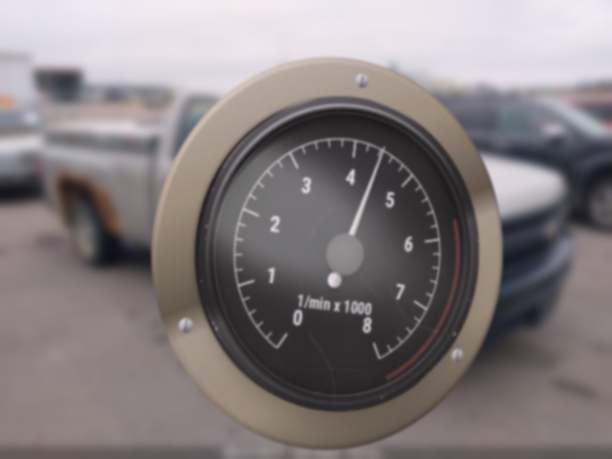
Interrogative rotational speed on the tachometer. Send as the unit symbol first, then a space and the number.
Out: rpm 4400
